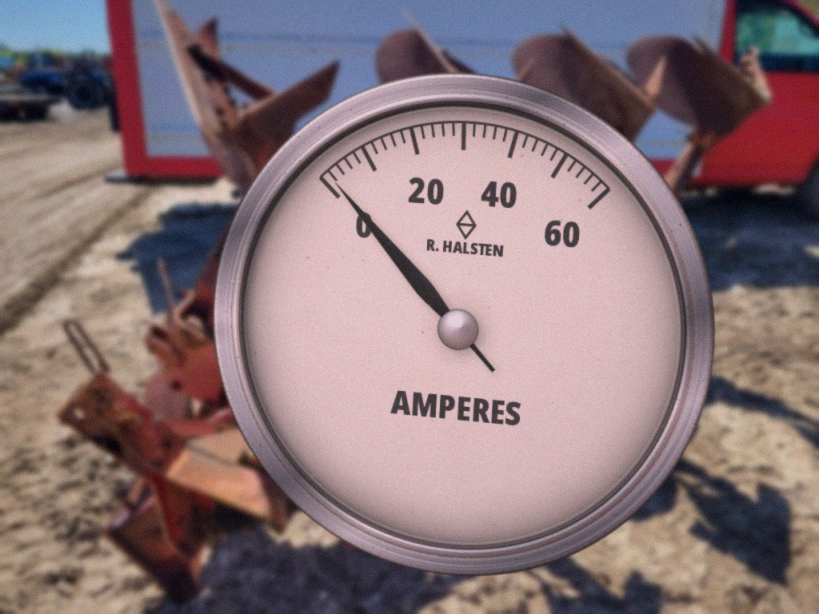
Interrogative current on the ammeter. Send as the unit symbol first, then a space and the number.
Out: A 2
